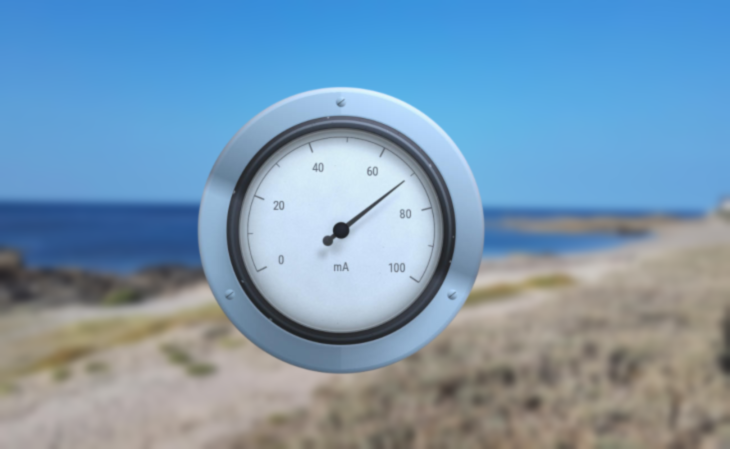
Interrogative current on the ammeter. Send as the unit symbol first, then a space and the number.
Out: mA 70
